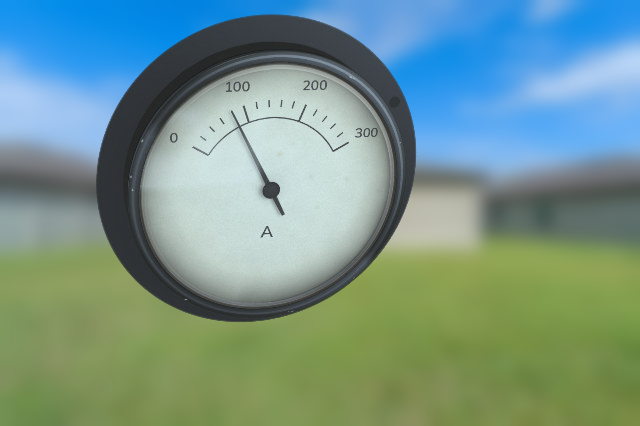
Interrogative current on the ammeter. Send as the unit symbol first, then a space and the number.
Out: A 80
